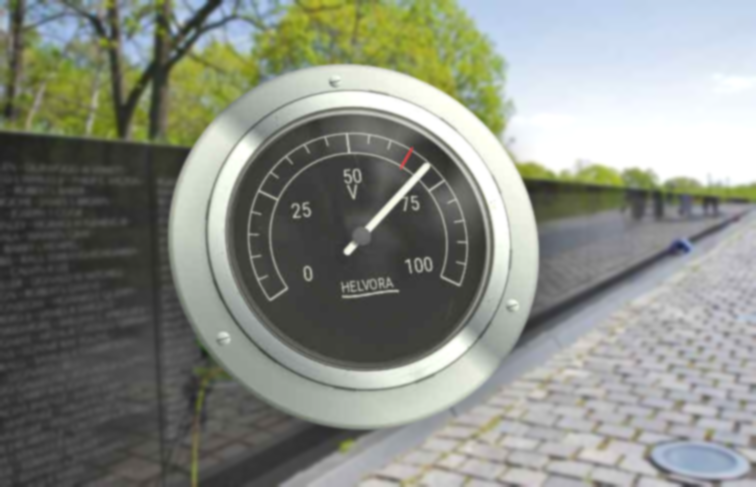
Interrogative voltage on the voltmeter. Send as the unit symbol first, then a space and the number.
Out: V 70
